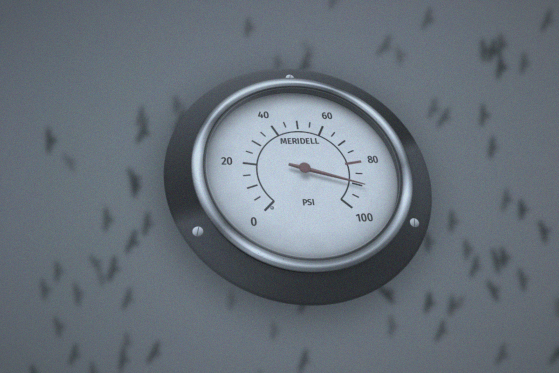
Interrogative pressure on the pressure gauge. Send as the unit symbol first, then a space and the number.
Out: psi 90
